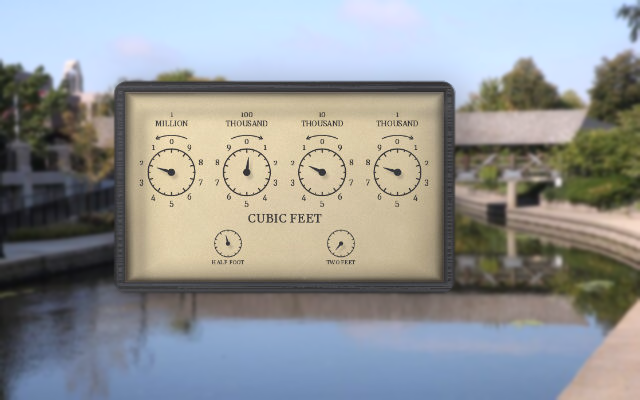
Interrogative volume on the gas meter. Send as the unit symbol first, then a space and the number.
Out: ft³ 201800
